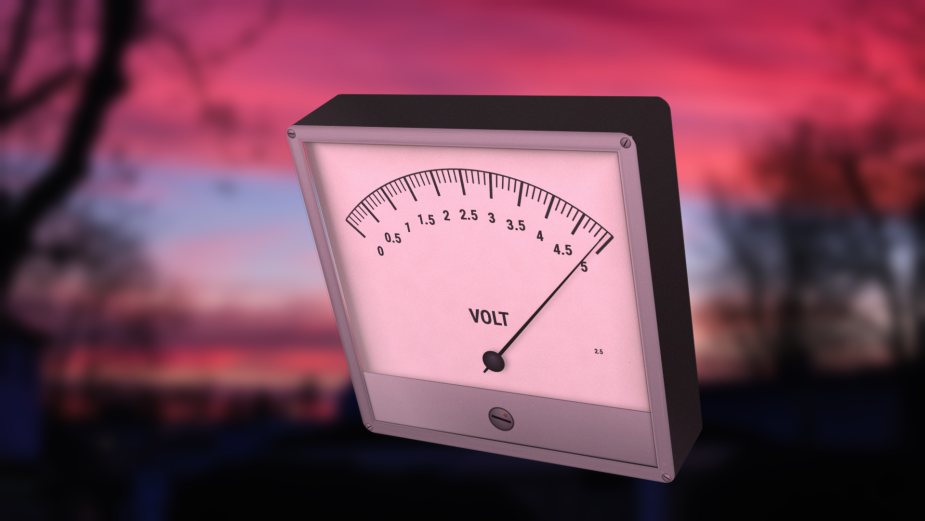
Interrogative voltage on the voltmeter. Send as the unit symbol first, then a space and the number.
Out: V 4.9
